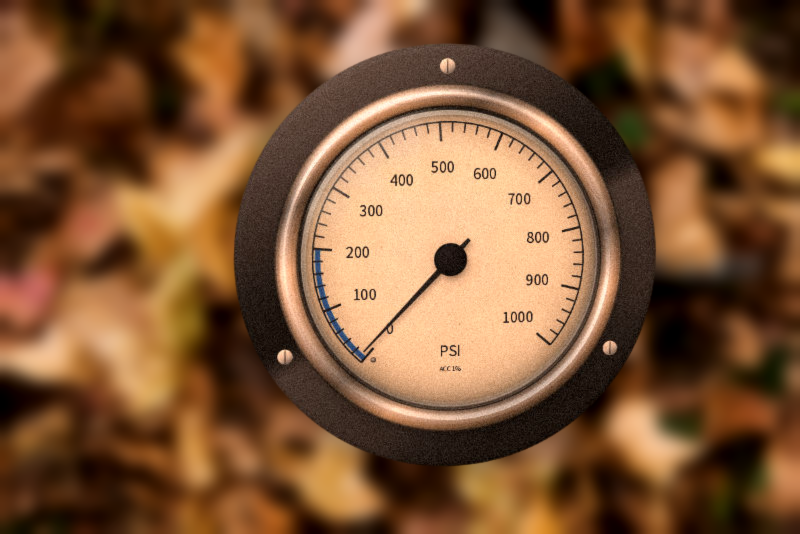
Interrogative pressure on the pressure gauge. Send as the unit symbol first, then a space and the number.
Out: psi 10
